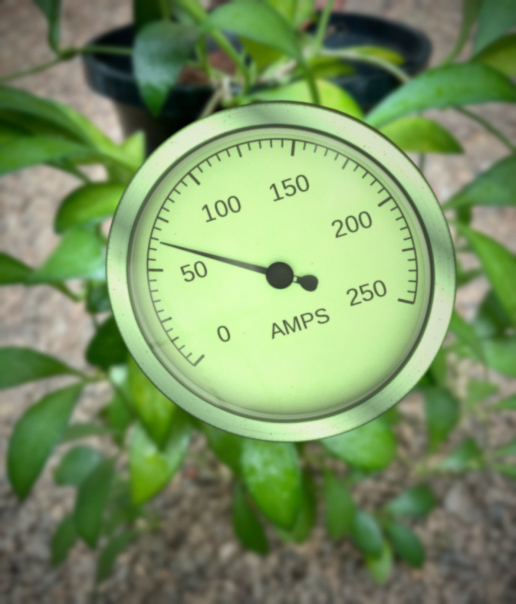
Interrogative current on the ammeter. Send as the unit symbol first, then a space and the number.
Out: A 65
